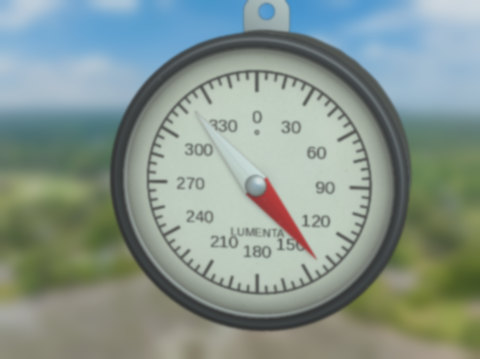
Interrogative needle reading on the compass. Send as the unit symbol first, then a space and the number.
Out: ° 140
